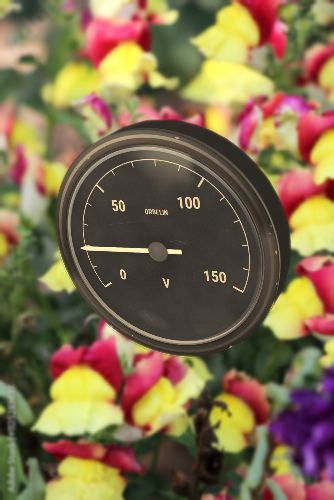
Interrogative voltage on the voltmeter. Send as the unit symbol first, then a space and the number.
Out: V 20
